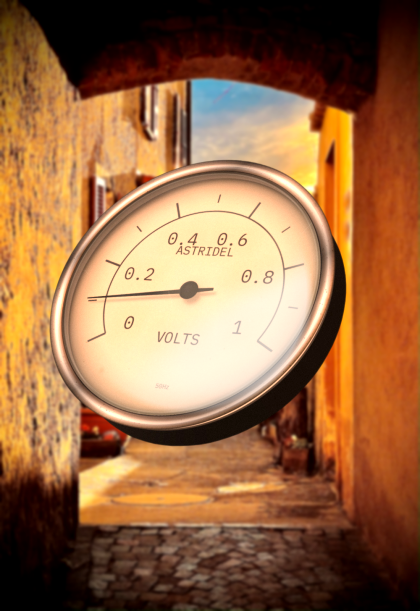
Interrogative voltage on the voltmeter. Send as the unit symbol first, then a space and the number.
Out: V 0.1
